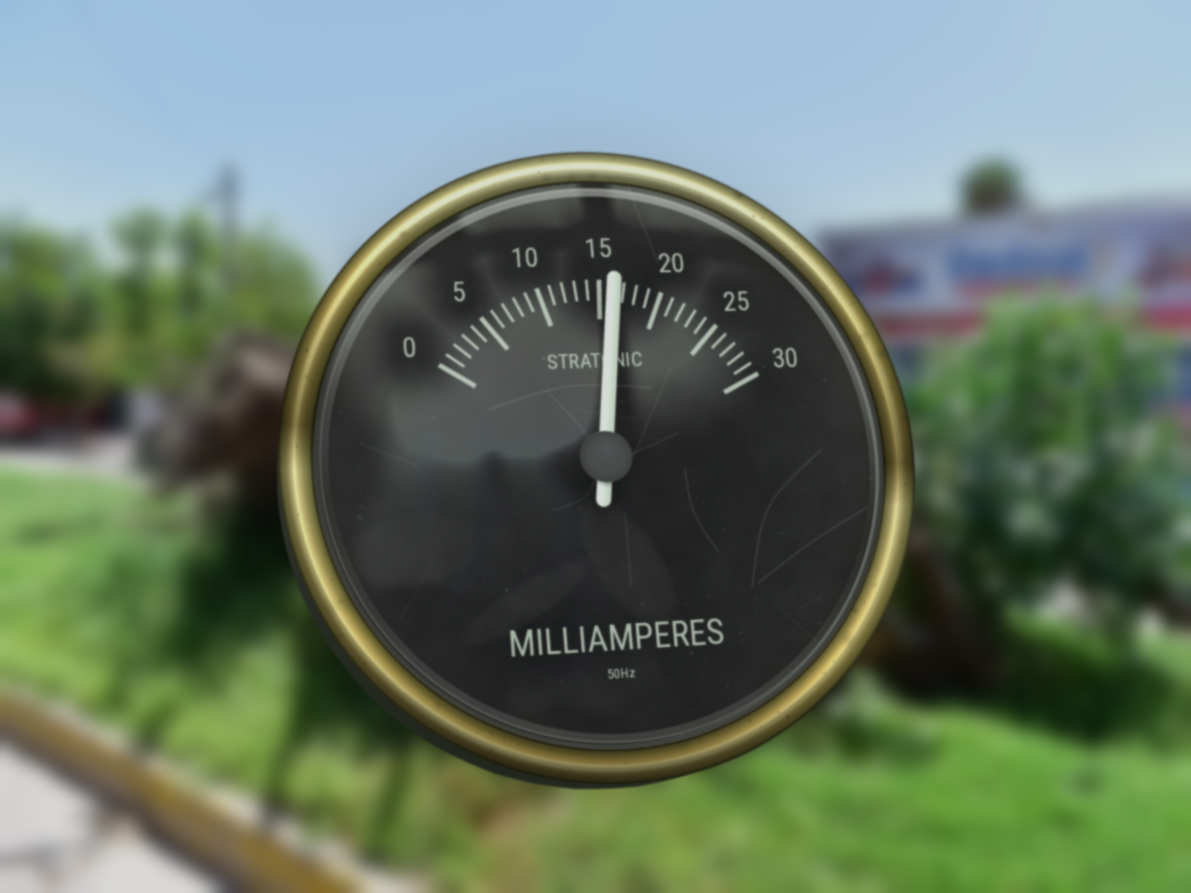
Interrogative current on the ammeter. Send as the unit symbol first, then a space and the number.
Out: mA 16
